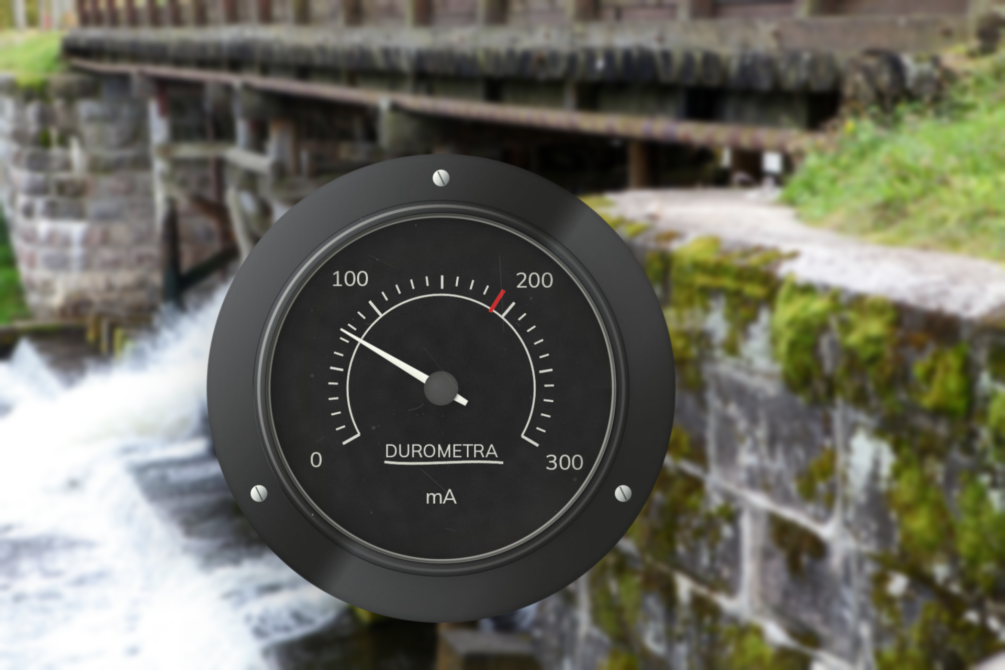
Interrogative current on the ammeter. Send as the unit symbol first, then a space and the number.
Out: mA 75
